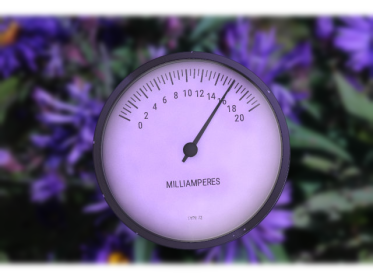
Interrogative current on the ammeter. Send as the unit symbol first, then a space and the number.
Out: mA 16
